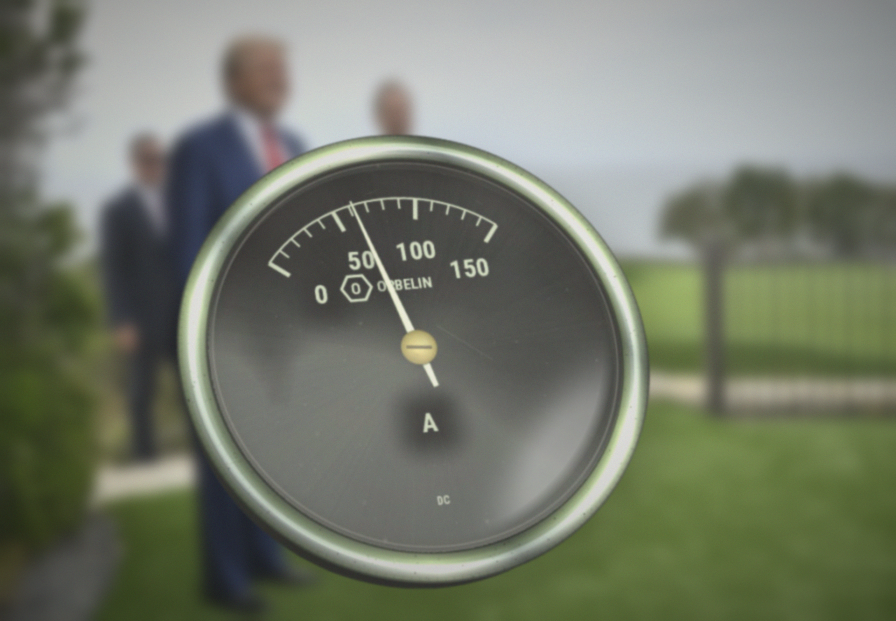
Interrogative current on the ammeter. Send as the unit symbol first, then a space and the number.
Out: A 60
